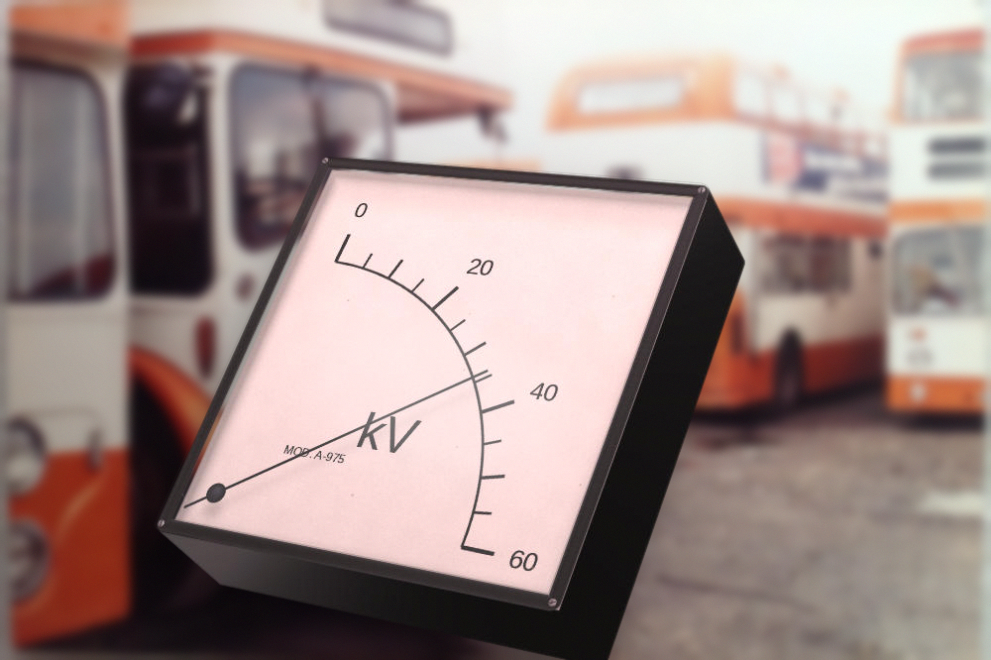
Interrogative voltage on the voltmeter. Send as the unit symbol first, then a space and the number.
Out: kV 35
